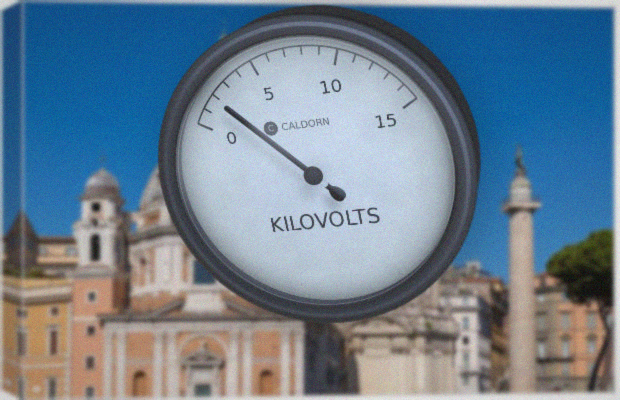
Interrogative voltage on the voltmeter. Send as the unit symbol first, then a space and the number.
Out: kV 2
